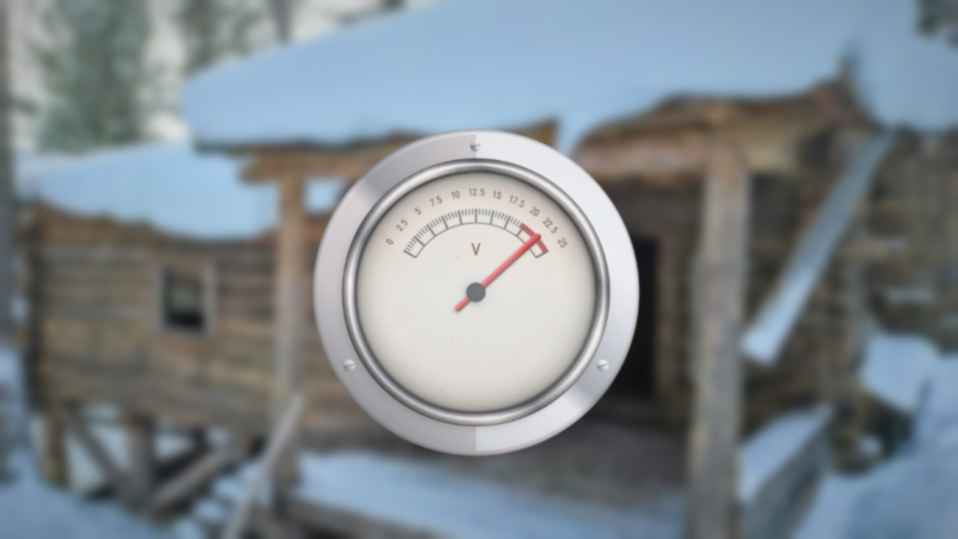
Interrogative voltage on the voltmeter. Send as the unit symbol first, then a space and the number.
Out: V 22.5
